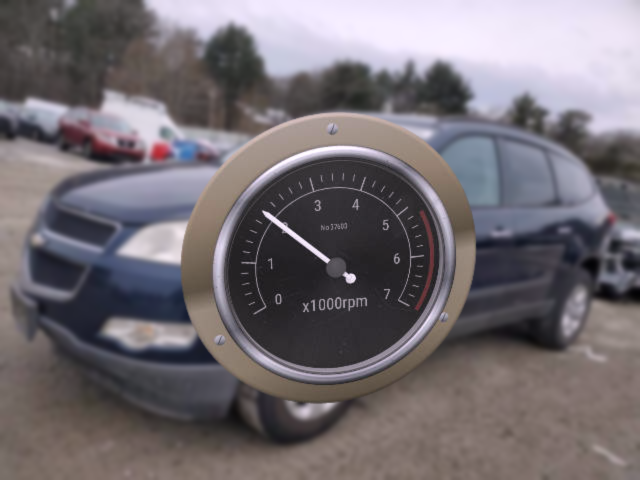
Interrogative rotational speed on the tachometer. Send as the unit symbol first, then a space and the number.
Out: rpm 2000
